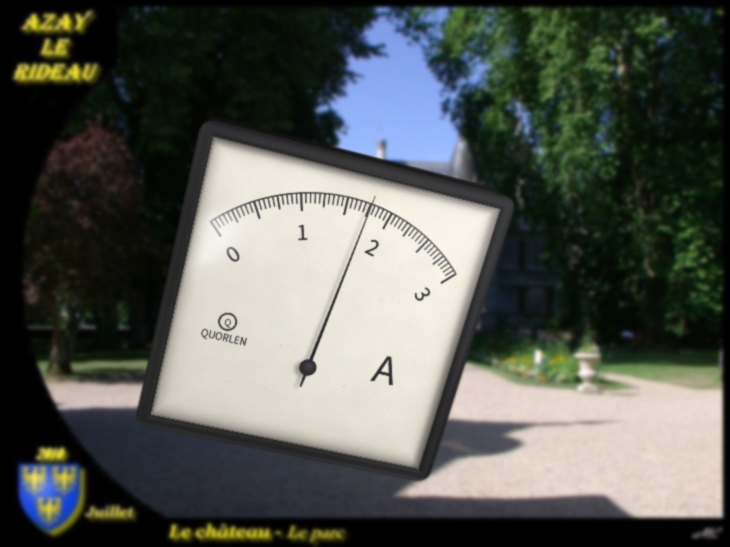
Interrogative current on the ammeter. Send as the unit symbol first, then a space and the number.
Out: A 1.75
